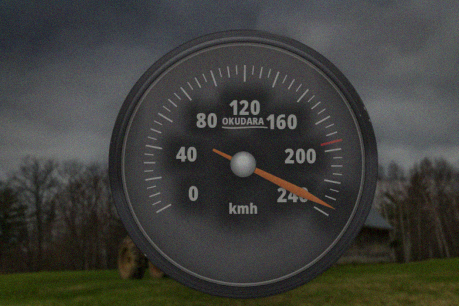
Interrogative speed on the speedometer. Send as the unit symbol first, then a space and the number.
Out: km/h 235
